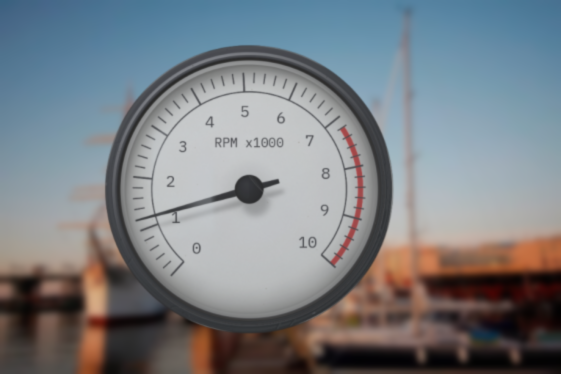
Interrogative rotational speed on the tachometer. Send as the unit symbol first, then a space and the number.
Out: rpm 1200
